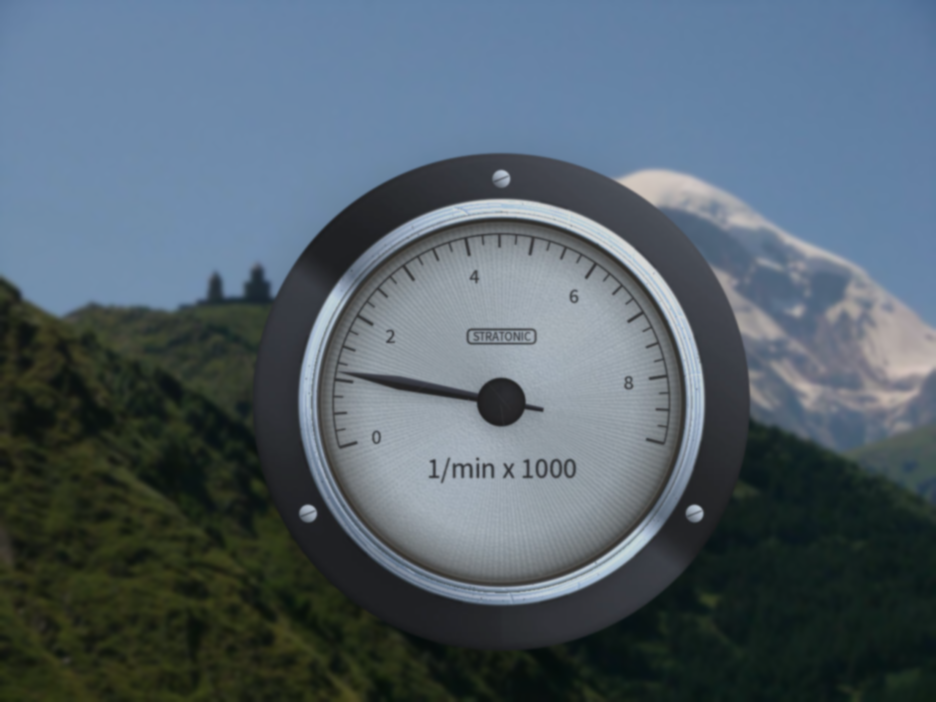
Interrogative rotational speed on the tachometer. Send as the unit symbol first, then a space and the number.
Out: rpm 1125
